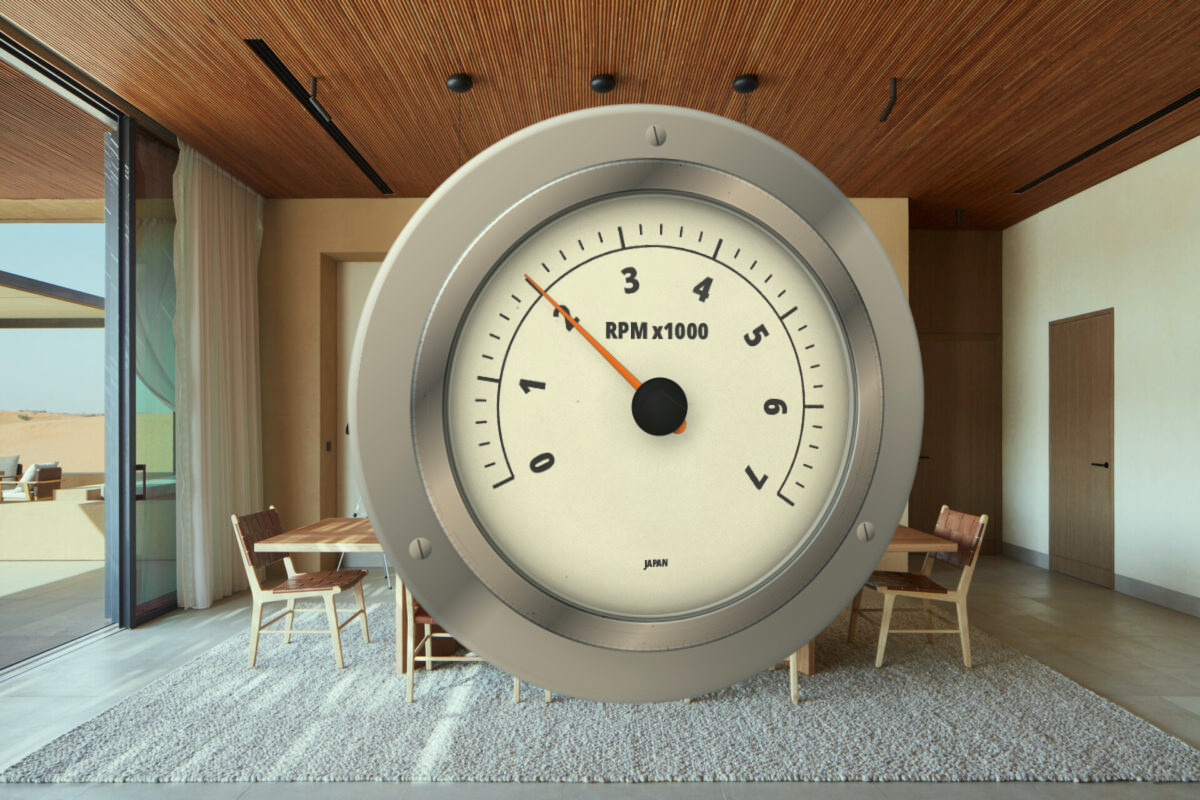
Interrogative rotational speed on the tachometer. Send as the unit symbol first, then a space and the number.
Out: rpm 2000
